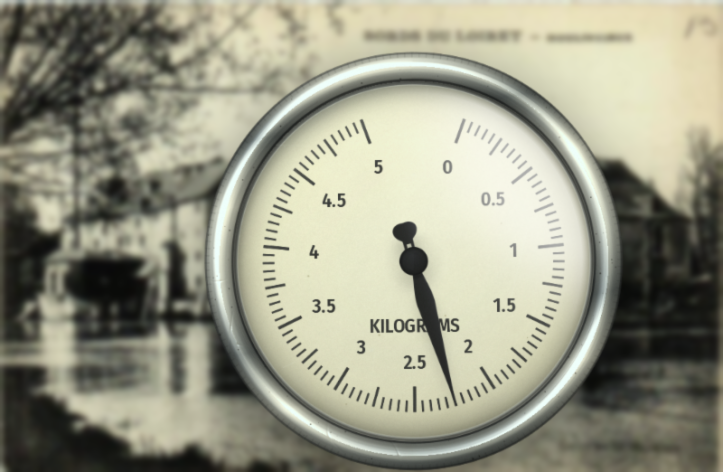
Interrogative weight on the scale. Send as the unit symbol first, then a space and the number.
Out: kg 2.25
